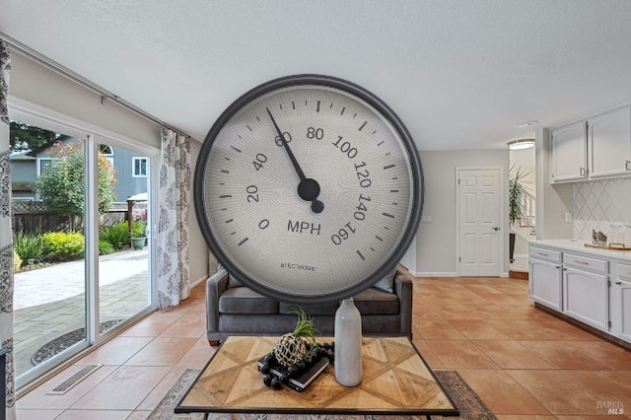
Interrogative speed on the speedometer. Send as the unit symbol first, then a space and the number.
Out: mph 60
